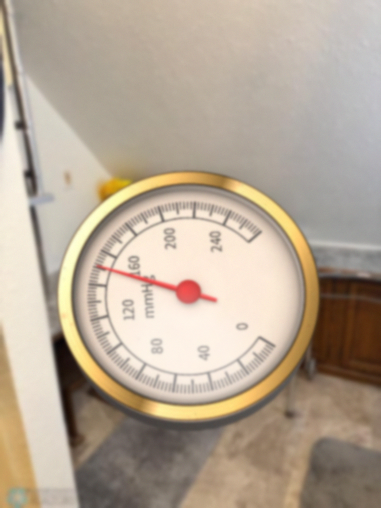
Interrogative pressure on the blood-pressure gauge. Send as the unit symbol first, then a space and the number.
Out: mmHg 150
